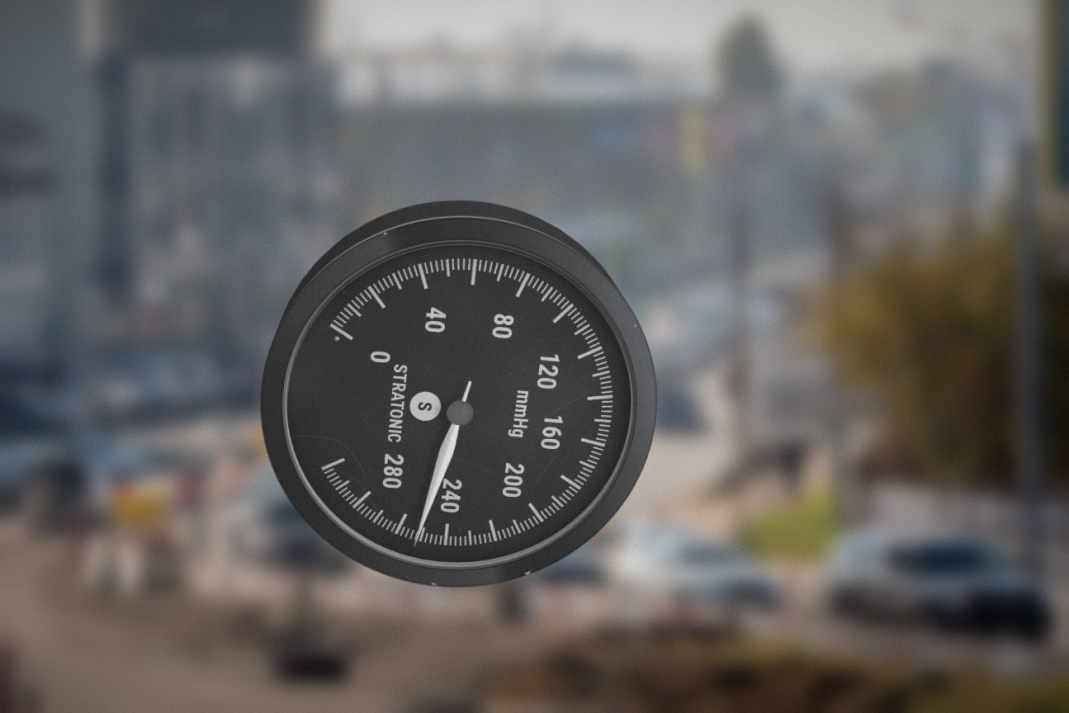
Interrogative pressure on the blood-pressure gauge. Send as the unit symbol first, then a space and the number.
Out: mmHg 252
